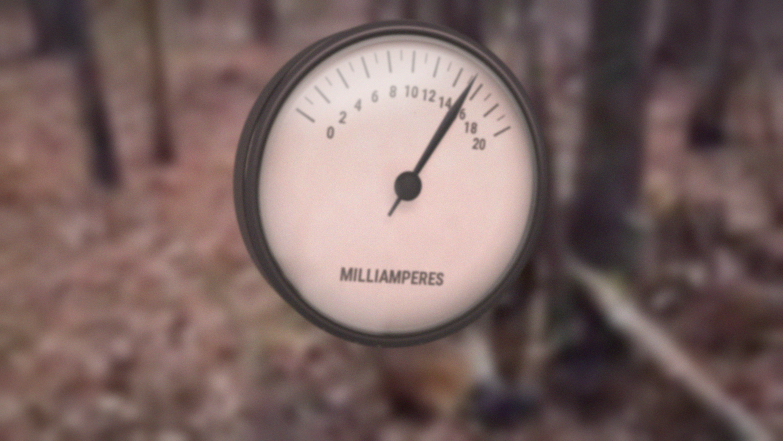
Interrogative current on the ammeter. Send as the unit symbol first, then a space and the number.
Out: mA 15
